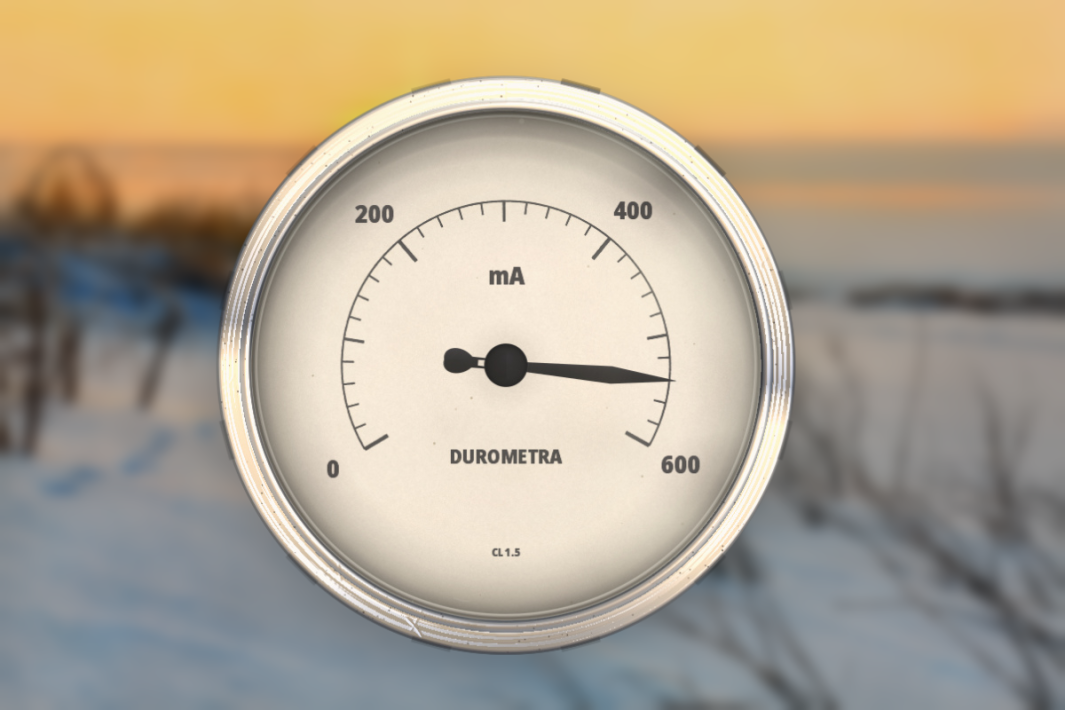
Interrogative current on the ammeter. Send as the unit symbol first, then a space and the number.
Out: mA 540
